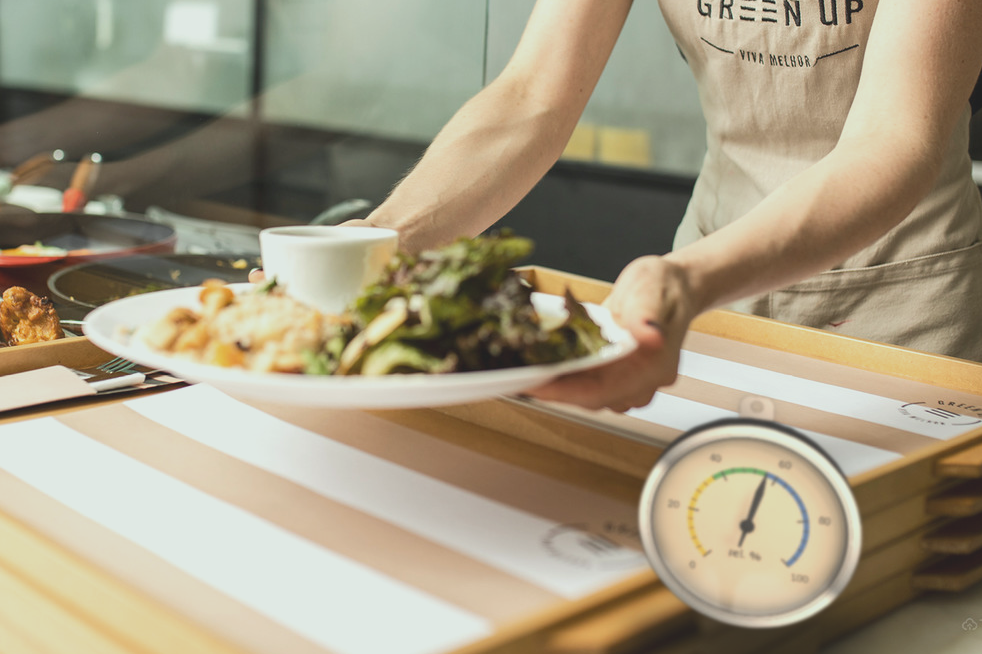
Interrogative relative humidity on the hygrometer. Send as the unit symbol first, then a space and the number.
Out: % 56
